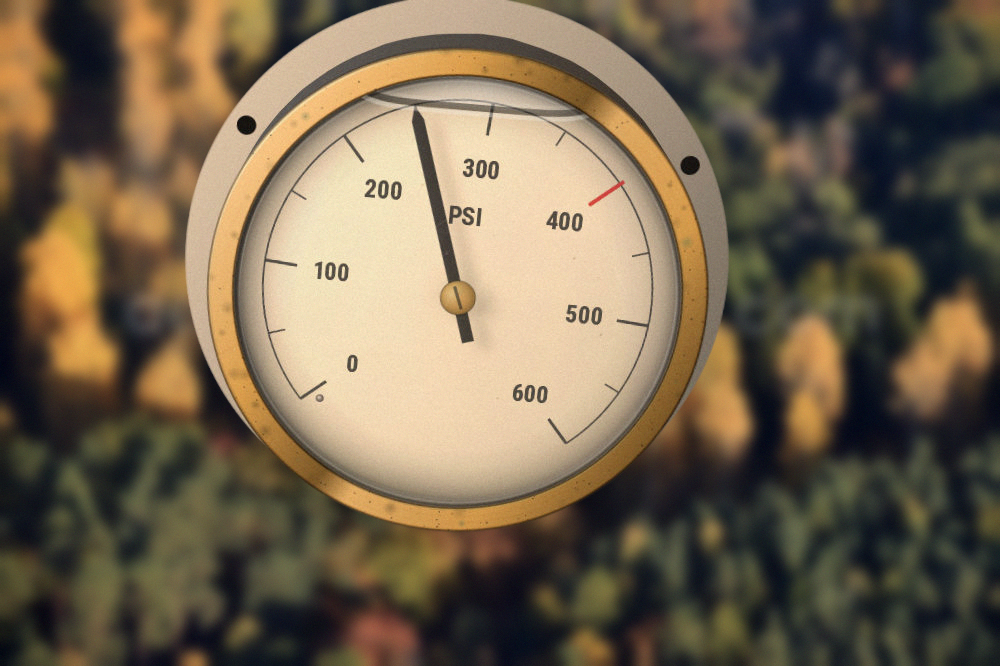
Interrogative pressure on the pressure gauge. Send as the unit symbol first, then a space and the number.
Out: psi 250
